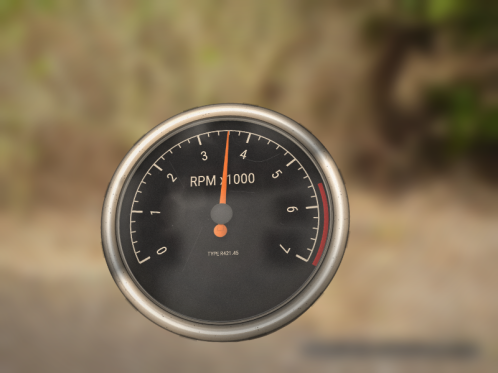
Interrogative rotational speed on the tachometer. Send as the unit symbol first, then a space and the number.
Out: rpm 3600
